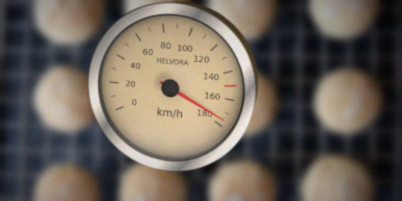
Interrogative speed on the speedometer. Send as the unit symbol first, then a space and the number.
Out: km/h 175
